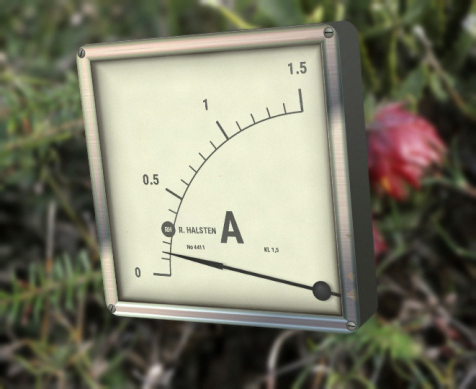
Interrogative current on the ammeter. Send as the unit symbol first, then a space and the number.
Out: A 0.15
